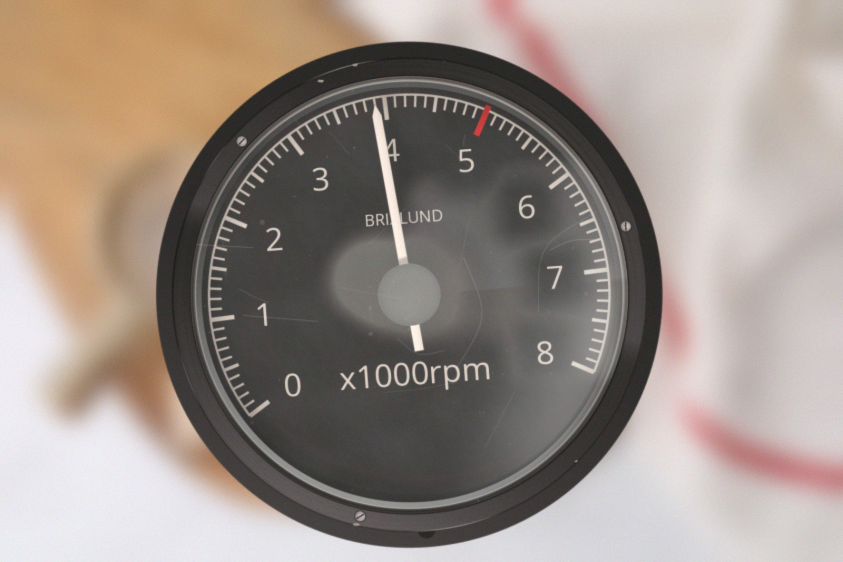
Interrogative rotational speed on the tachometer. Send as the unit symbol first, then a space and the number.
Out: rpm 3900
